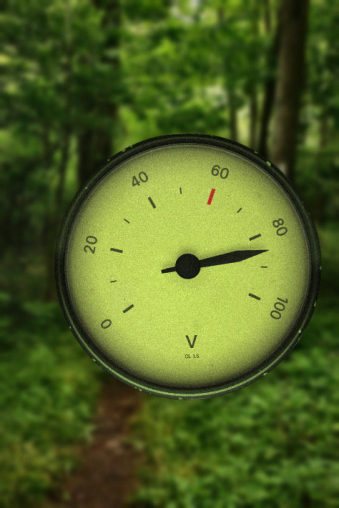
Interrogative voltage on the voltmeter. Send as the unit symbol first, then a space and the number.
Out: V 85
